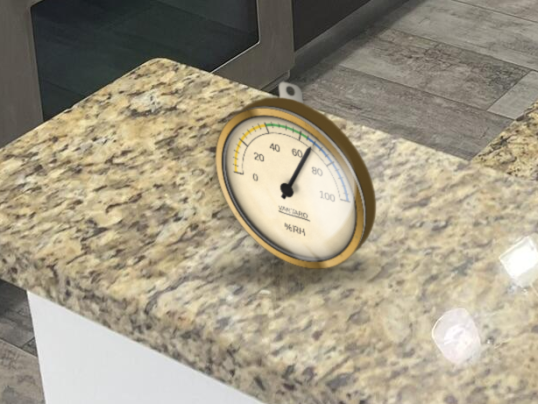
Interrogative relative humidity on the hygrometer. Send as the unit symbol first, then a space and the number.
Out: % 68
